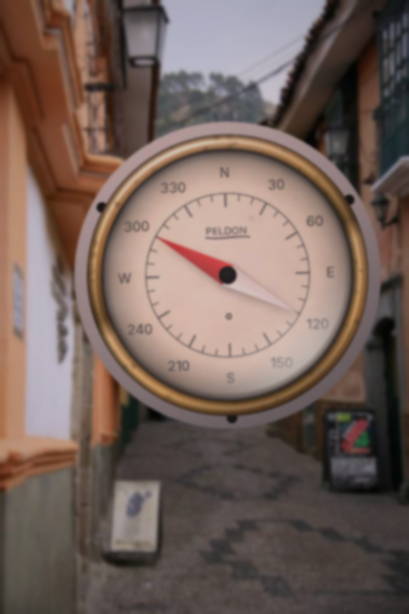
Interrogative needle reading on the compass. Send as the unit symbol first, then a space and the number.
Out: ° 300
